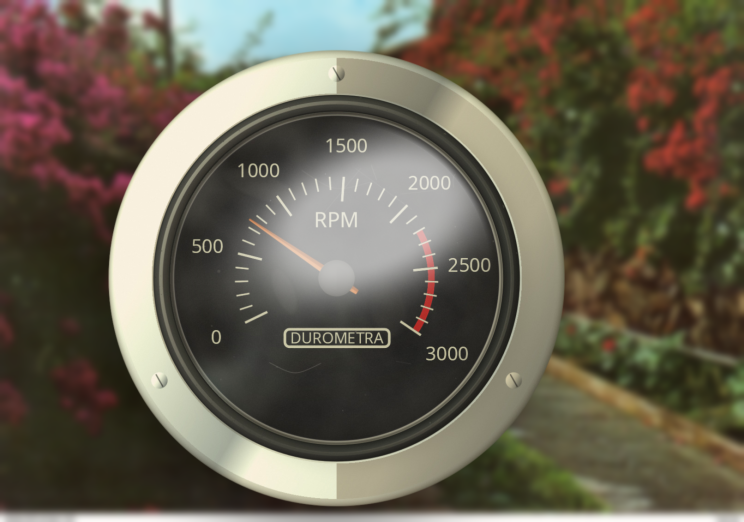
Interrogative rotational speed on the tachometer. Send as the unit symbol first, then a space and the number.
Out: rpm 750
